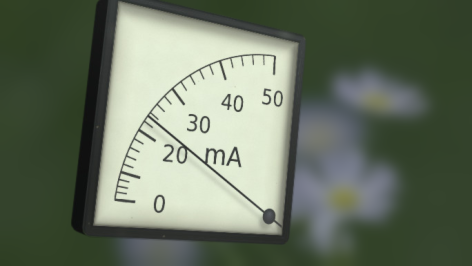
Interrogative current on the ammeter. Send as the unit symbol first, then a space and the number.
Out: mA 23
